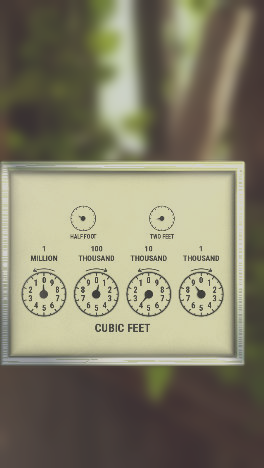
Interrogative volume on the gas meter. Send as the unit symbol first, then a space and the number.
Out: ft³ 3900
